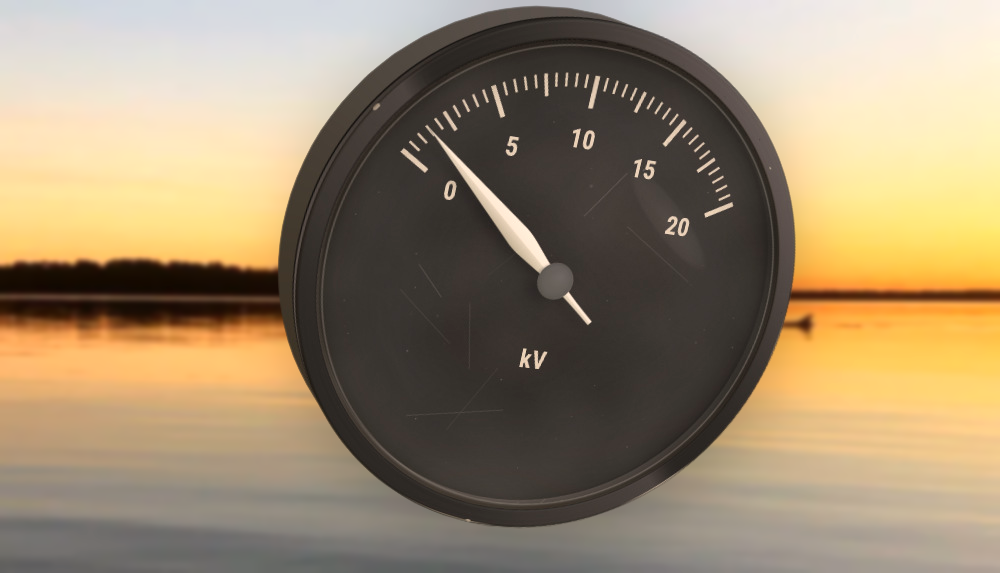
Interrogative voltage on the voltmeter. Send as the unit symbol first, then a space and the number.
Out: kV 1.5
